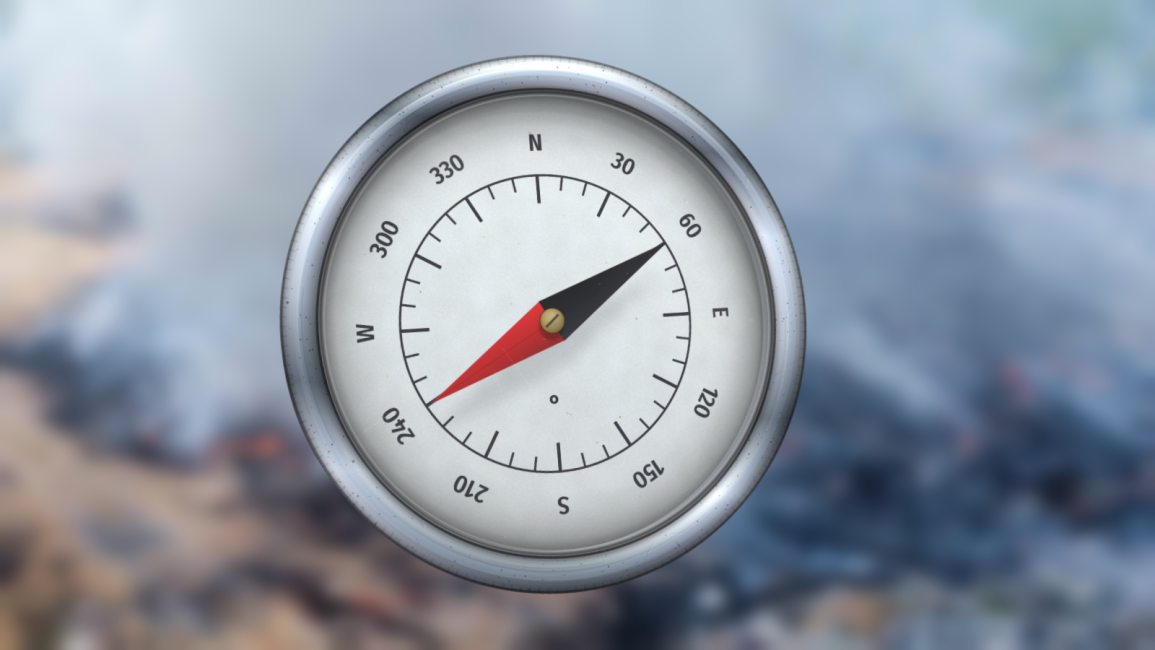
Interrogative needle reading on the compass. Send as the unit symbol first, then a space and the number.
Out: ° 240
